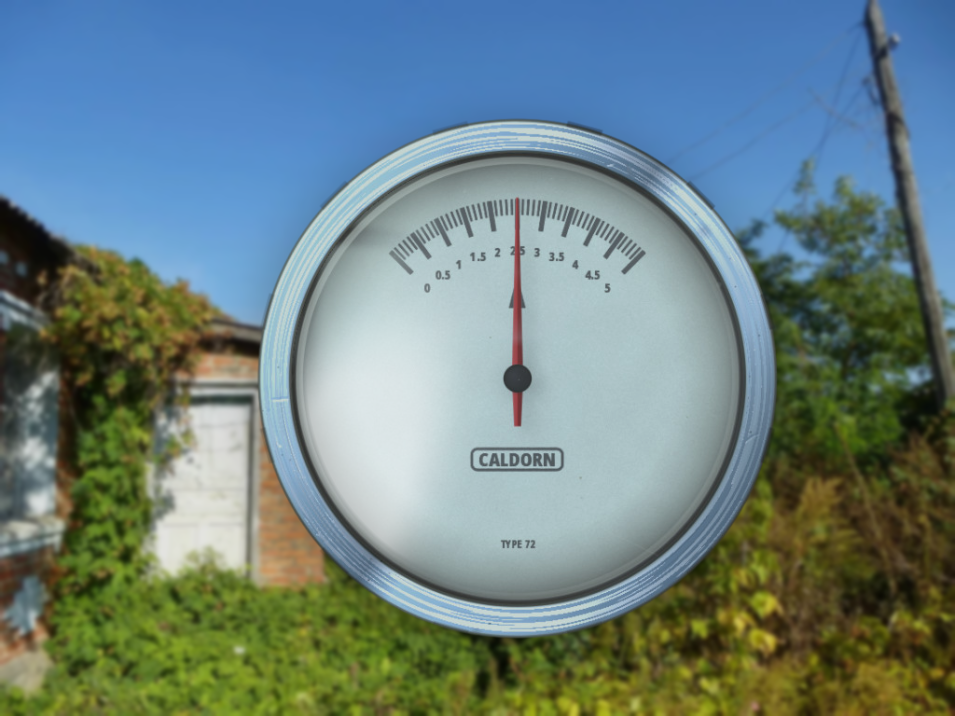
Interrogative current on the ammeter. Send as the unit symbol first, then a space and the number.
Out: A 2.5
